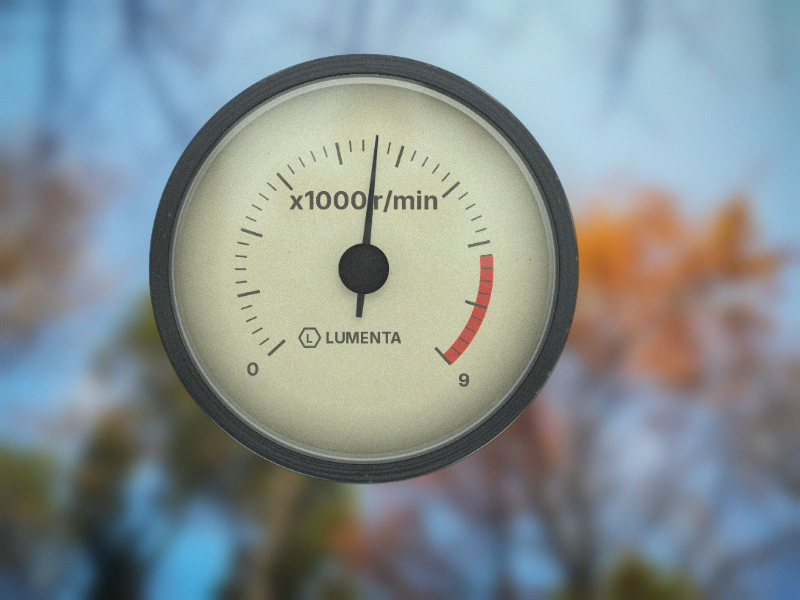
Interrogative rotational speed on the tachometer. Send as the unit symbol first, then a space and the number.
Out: rpm 4600
